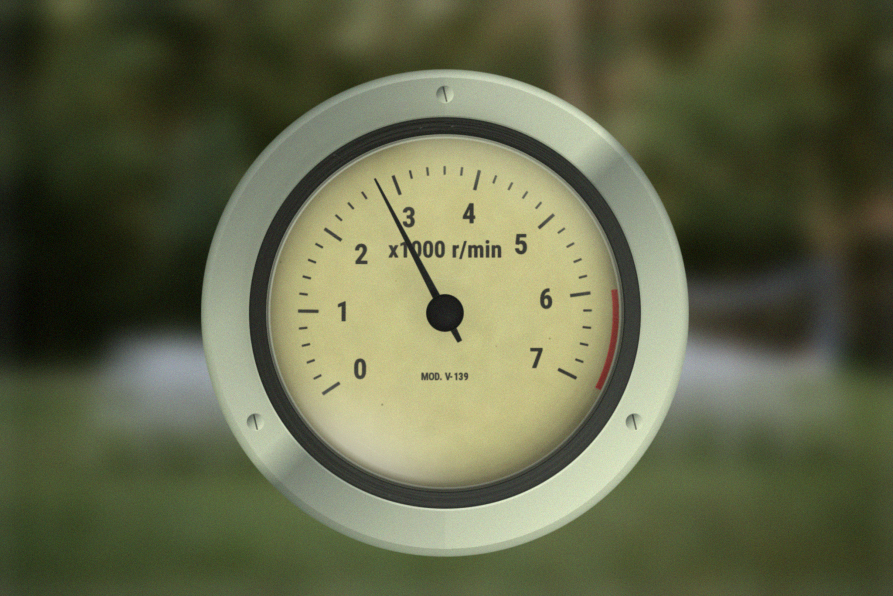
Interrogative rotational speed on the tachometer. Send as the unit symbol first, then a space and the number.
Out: rpm 2800
